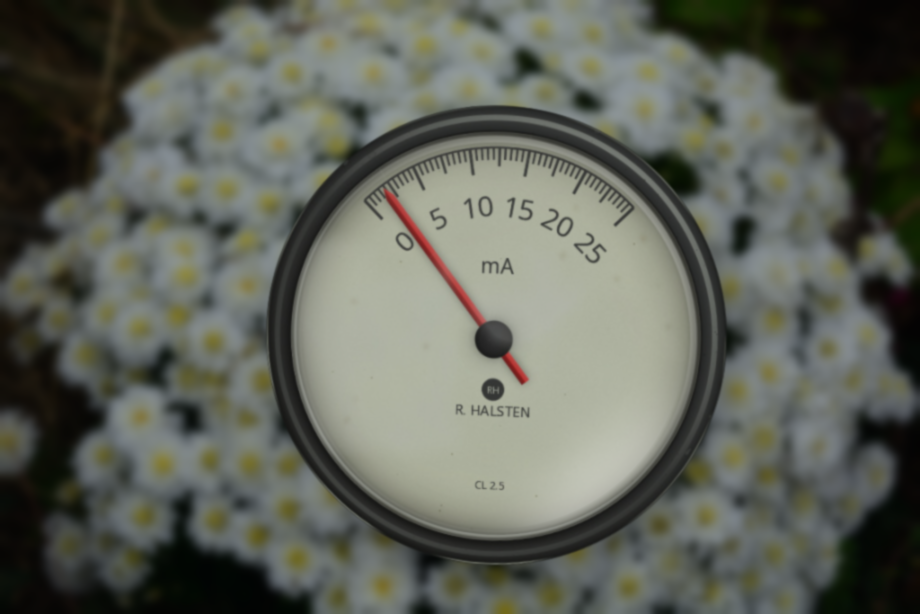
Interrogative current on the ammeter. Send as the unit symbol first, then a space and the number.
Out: mA 2
